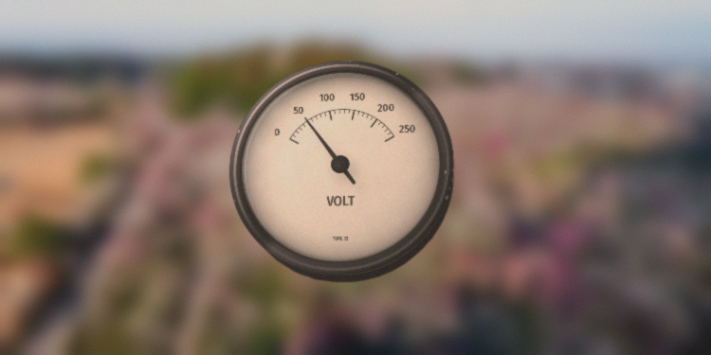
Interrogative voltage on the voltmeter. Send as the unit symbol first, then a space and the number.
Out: V 50
